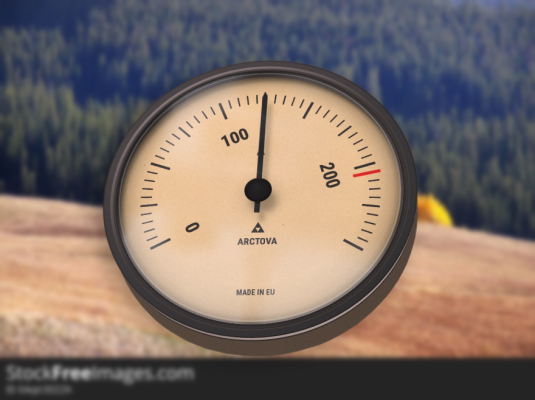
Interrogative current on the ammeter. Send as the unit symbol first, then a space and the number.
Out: A 125
